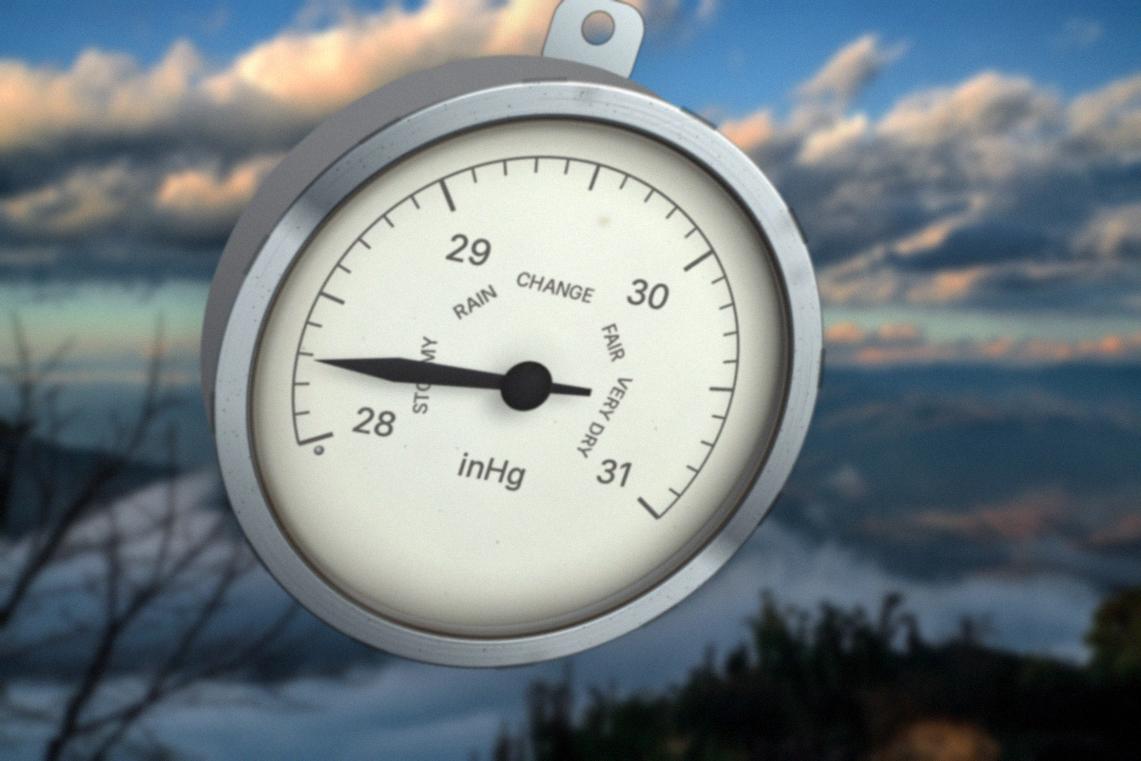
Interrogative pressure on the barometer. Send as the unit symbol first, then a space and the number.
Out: inHg 28.3
